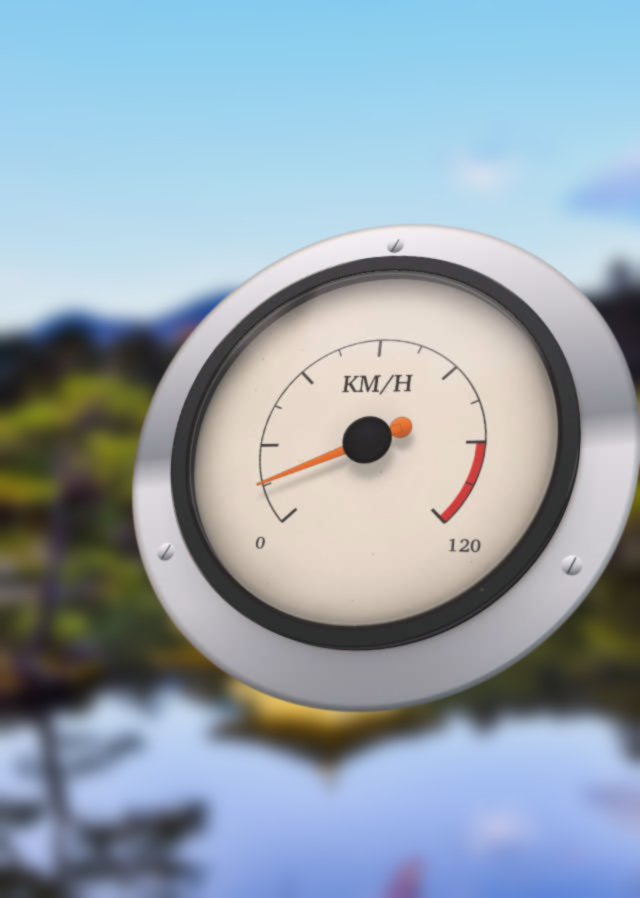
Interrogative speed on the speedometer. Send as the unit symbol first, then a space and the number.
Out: km/h 10
